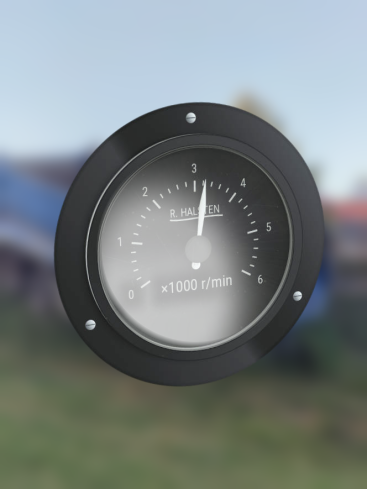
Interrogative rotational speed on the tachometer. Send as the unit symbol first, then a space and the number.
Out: rpm 3200
